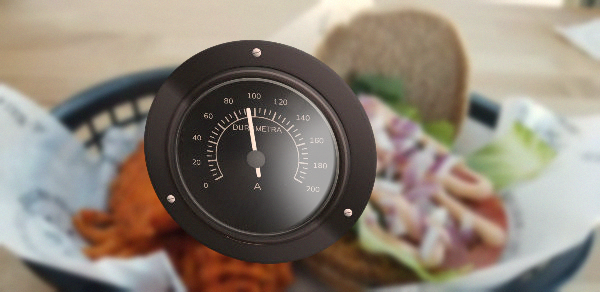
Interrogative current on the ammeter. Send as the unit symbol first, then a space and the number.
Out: A 95
